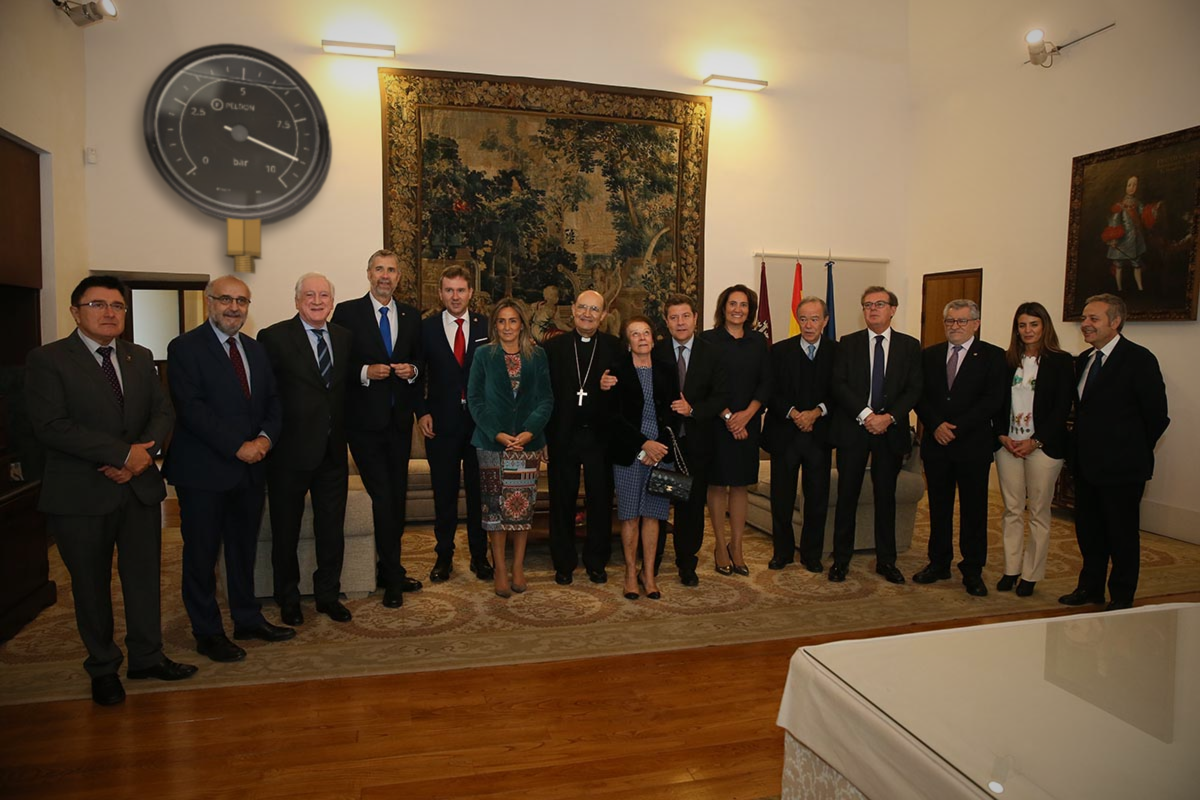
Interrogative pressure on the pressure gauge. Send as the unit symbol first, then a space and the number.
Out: bar 9
